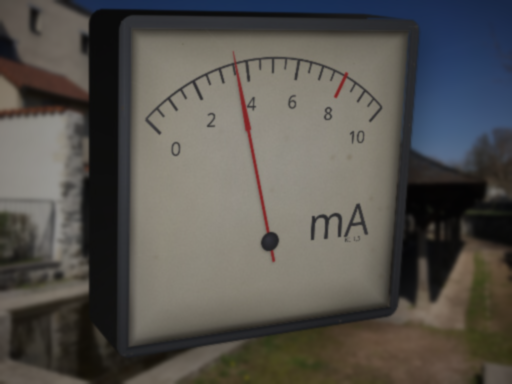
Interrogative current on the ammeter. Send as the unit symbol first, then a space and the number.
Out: mA 3.5
